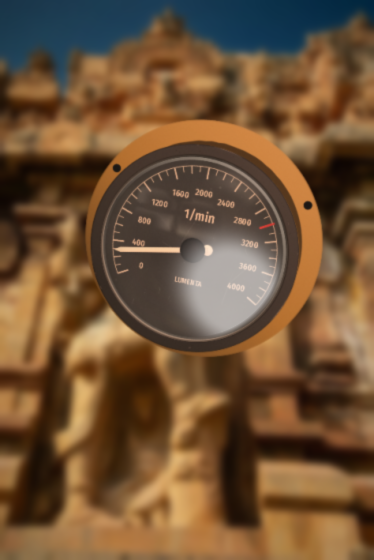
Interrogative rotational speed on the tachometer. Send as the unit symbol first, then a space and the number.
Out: rpm 300
